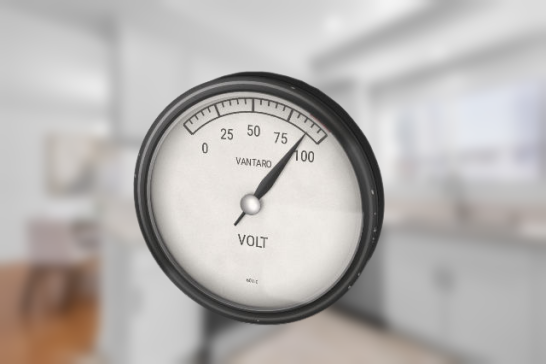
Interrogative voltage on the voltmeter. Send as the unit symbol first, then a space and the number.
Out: V 90
